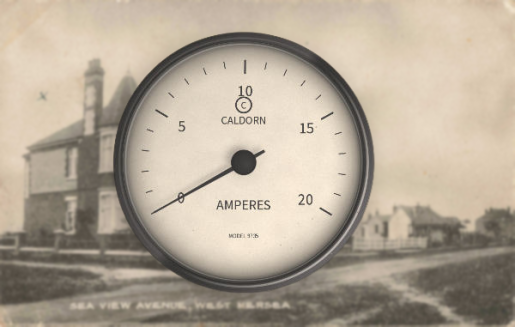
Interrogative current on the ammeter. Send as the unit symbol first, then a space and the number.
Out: A 0
